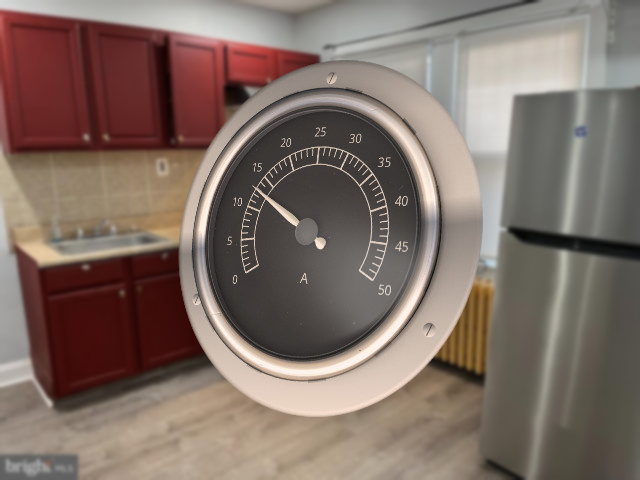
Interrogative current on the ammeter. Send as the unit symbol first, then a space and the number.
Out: A 13
